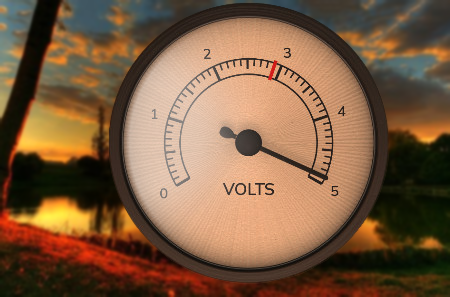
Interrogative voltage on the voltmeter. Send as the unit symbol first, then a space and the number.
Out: V 4.9
